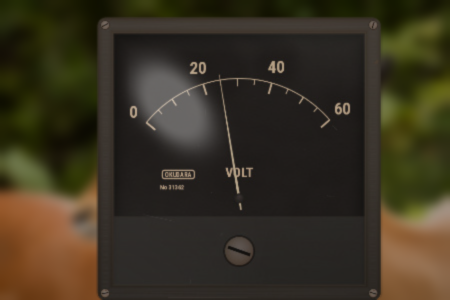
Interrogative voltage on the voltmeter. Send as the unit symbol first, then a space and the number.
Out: V 25
